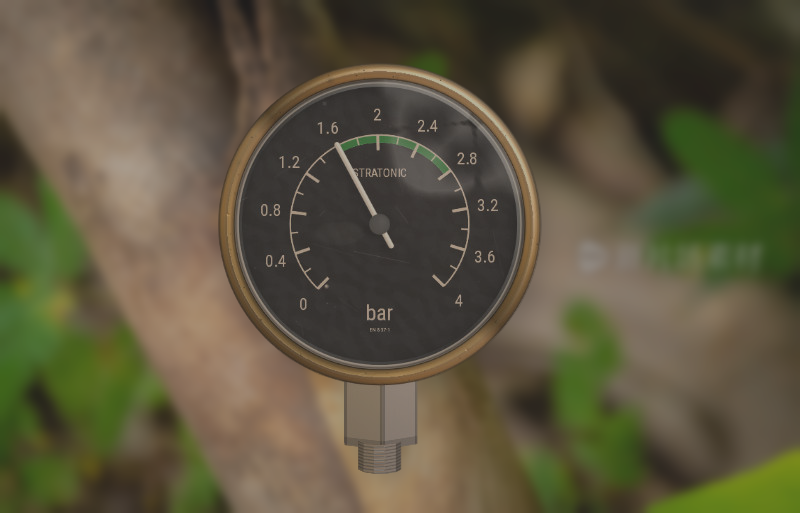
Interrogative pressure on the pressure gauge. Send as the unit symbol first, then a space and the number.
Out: bar 1.6
